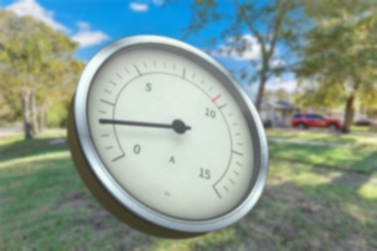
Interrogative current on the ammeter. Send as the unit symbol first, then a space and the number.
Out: A 1.5
